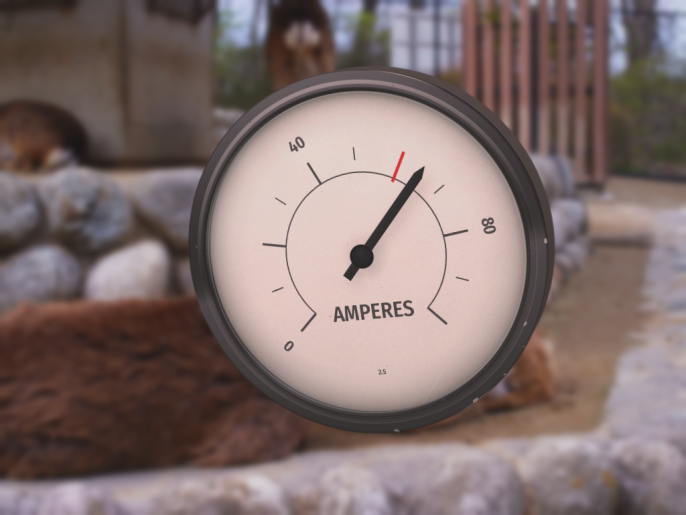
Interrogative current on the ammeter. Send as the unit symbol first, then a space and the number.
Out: A 65
